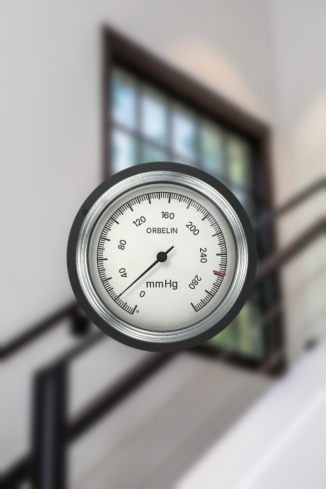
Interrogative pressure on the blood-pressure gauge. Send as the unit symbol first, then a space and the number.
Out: mmHg 20
